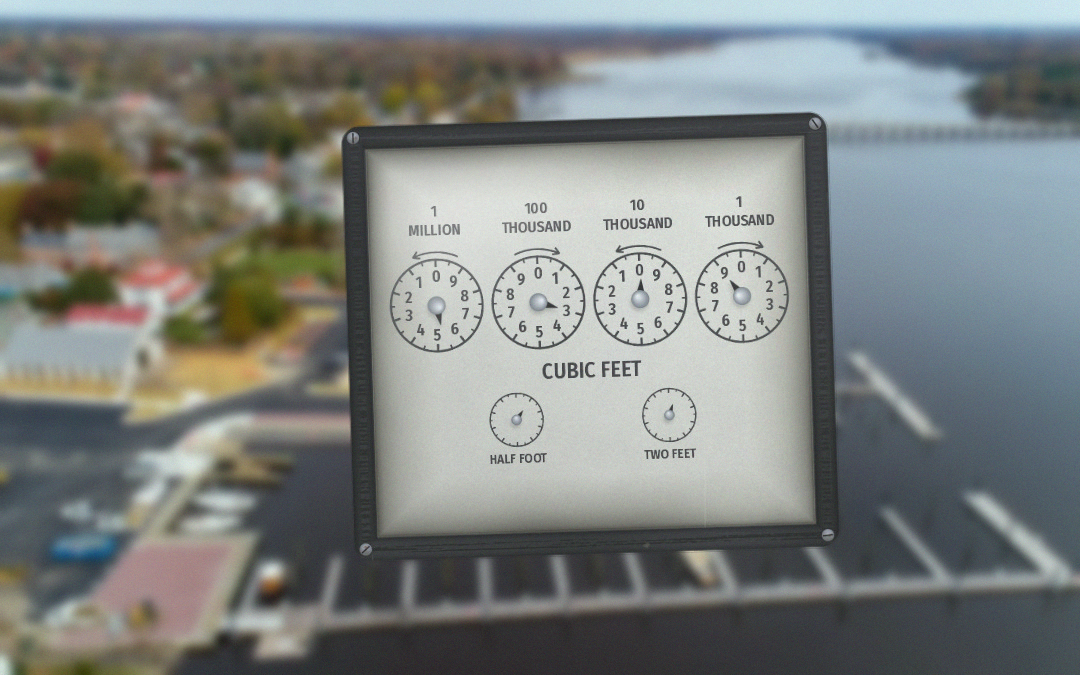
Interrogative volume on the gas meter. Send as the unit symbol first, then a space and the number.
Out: ft³ 529900
